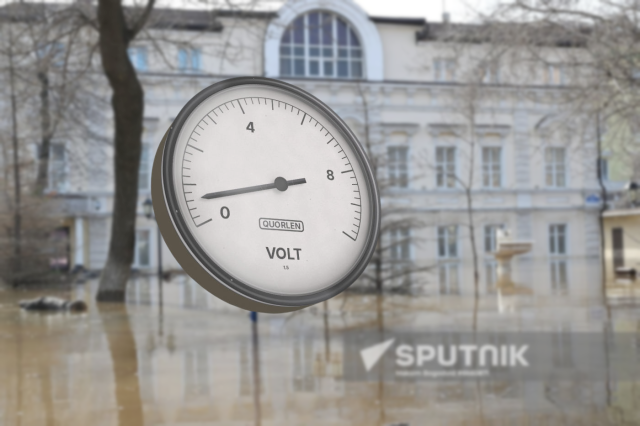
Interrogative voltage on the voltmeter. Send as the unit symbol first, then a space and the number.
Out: V 0.6
